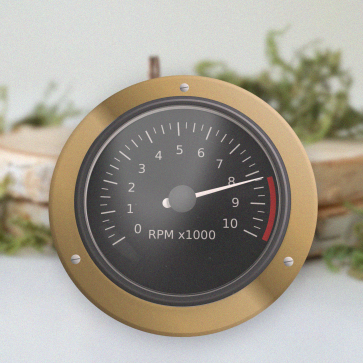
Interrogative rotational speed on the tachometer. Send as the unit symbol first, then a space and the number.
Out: rpm 8250
